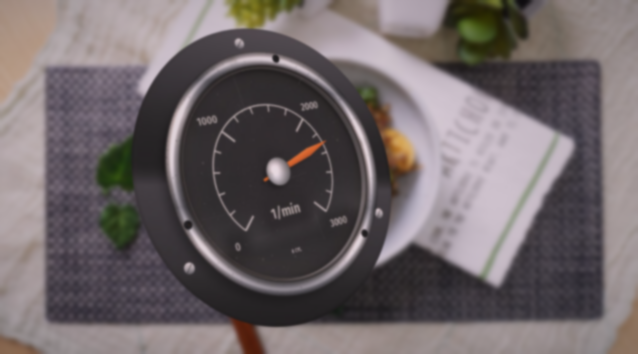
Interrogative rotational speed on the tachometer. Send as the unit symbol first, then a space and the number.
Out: rpm 2300
